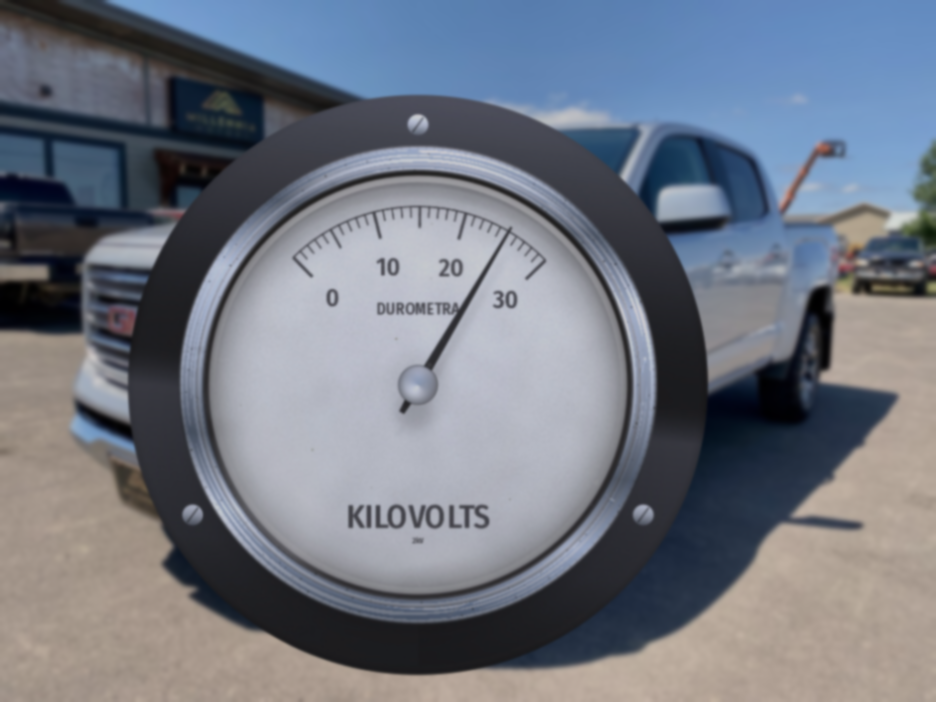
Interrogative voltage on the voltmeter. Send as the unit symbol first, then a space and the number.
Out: kV 25
